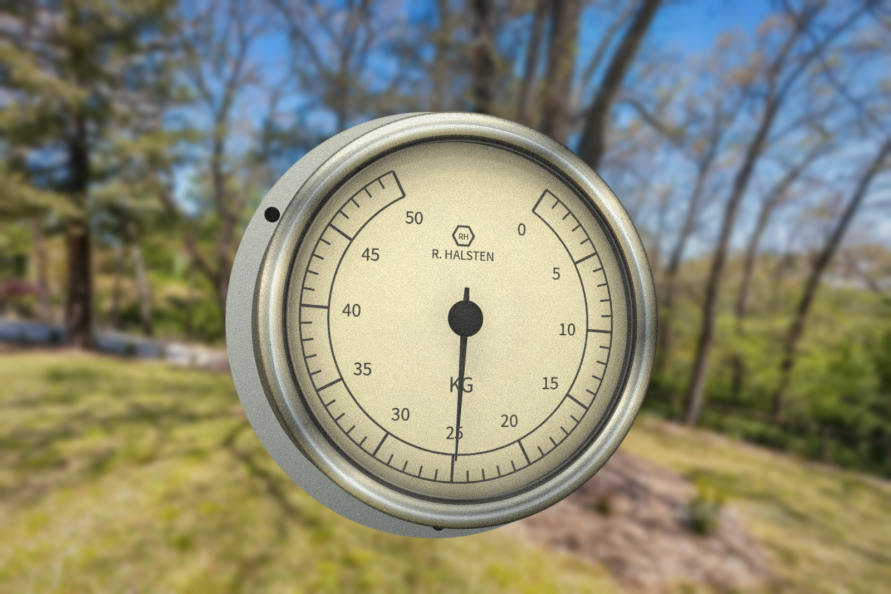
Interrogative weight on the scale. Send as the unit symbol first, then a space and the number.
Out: kg 25
